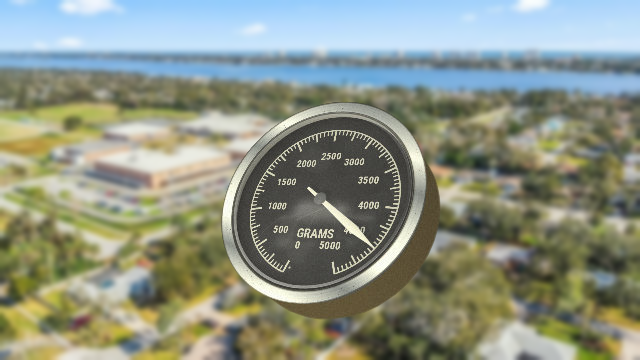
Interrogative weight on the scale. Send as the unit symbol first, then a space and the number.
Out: g 4500
